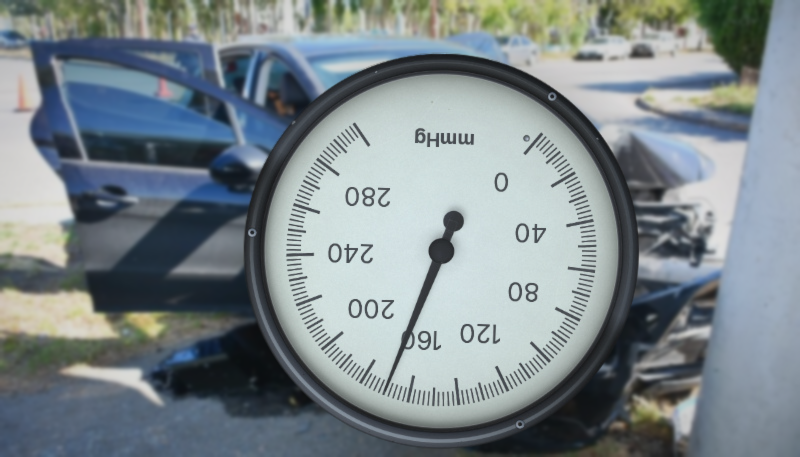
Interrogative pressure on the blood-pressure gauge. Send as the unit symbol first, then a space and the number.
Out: mmHg 170
